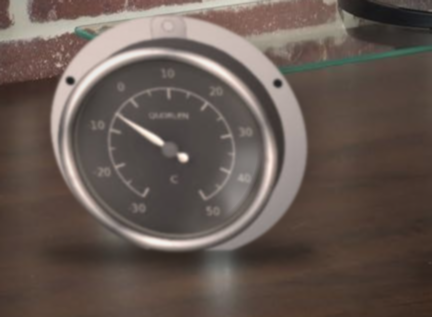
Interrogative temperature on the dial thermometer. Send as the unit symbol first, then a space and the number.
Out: °C -5
